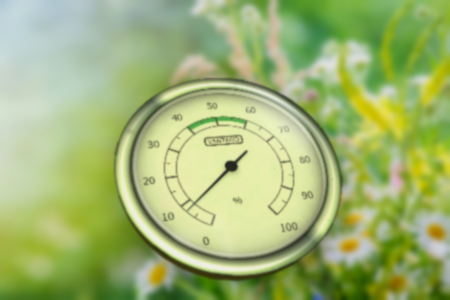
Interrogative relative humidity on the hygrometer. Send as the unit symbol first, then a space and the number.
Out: % 7.5
